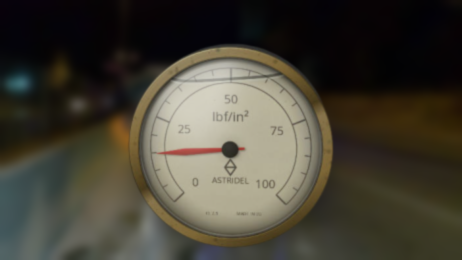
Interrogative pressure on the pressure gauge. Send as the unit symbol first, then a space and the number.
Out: psi 15
